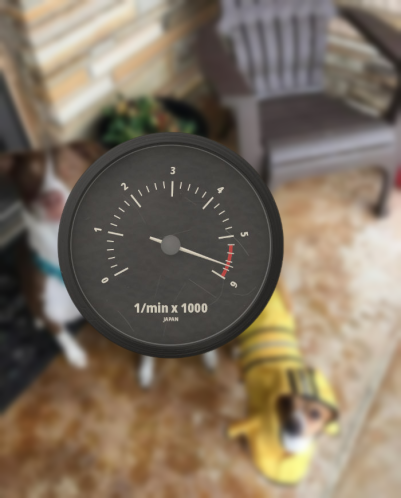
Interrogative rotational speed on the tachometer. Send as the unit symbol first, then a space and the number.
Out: rpm 5700
